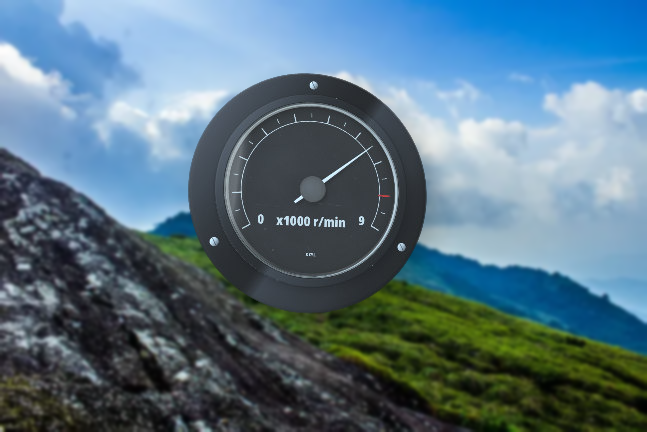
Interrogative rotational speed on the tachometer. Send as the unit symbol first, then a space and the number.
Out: rpm 6500
